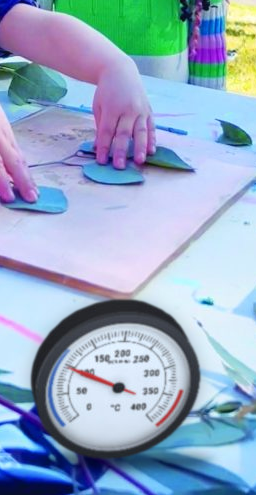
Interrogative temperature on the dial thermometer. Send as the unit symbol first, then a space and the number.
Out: °C 100
